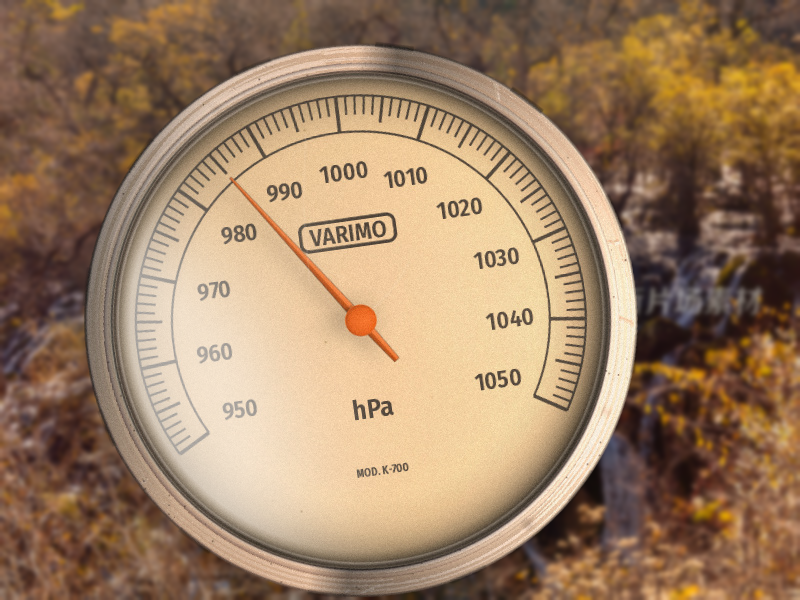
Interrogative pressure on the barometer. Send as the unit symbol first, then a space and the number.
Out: hPa 985
